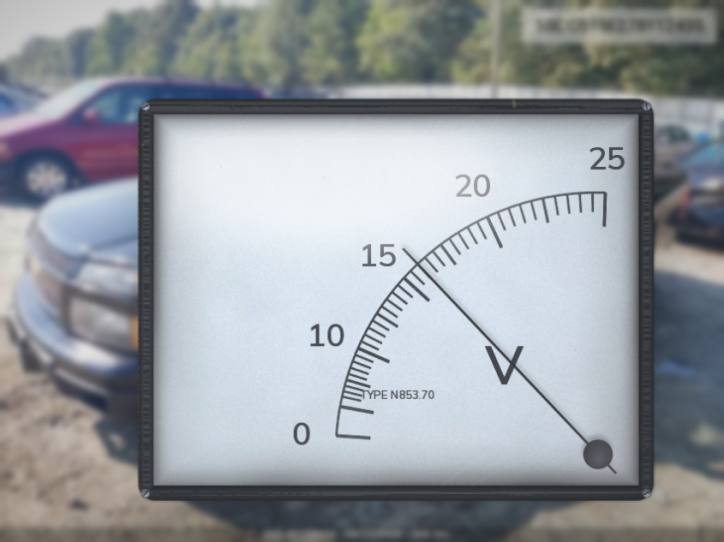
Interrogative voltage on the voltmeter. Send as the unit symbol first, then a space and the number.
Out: V 16
